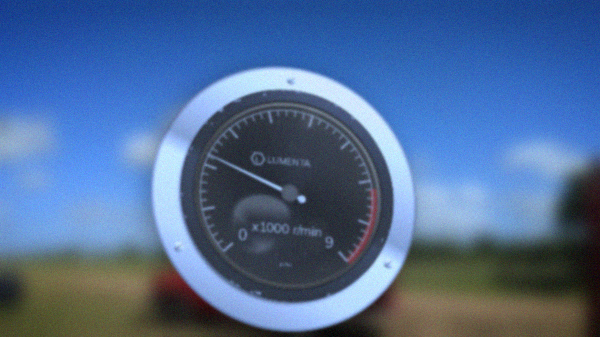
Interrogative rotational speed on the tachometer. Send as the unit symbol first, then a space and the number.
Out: rpm 2200
